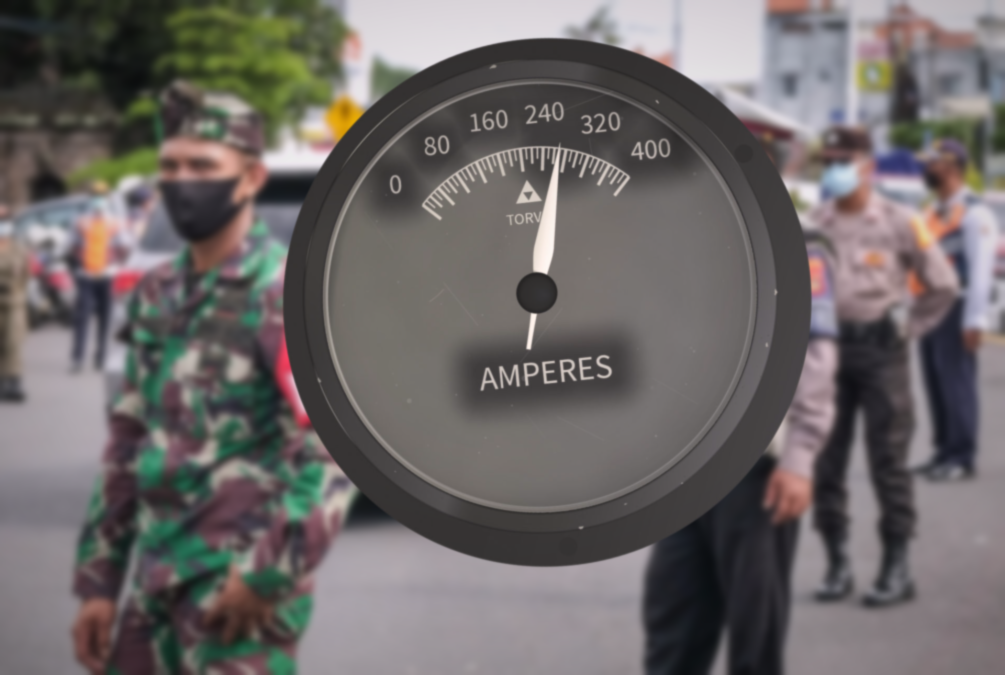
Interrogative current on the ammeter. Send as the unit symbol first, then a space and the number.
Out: A 270
